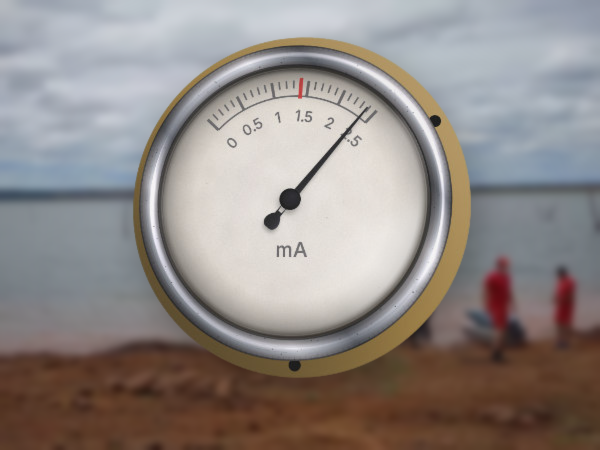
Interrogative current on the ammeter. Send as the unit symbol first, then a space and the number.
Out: mA 2.4
